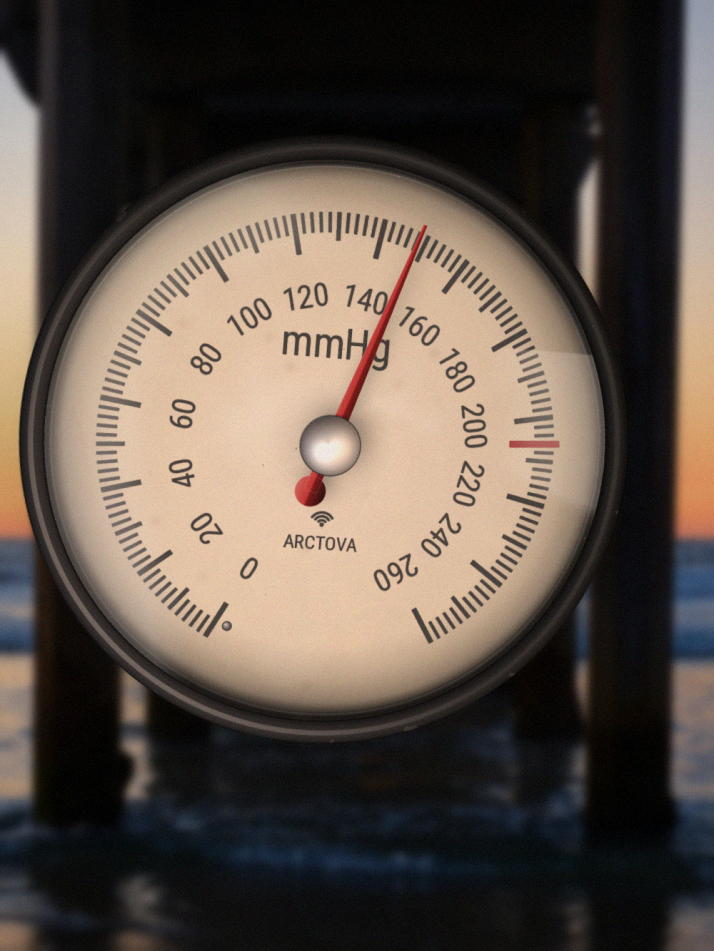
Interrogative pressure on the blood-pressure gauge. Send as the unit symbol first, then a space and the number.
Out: mmHg 148
